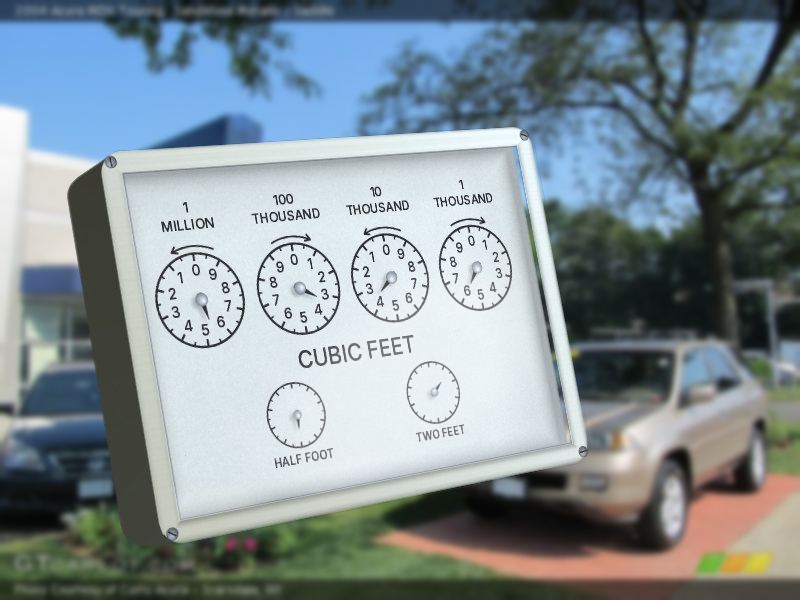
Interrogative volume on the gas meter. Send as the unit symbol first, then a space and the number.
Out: ft³ 533600
